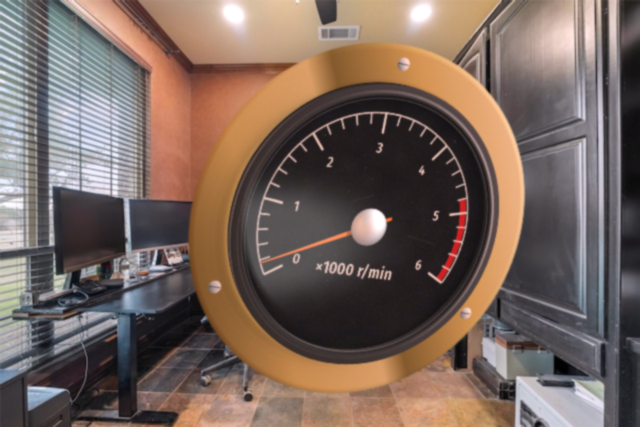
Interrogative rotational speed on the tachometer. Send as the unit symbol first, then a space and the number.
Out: rpm 200
